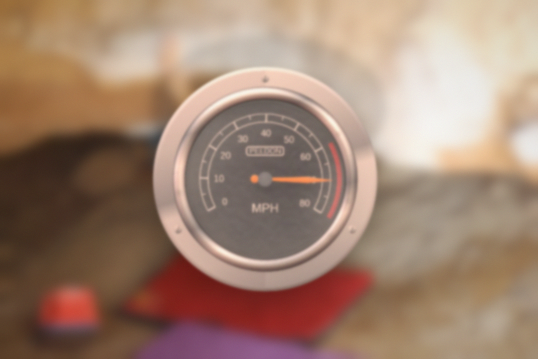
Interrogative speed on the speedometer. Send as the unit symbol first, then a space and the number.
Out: mph 70
